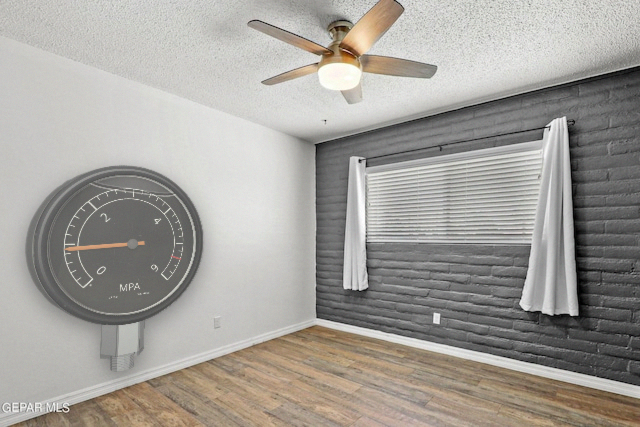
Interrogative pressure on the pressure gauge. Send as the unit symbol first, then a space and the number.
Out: MPa 0.9
